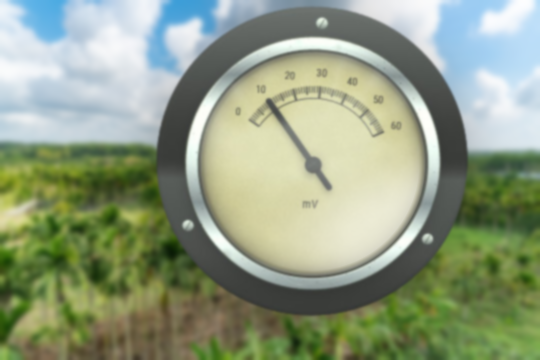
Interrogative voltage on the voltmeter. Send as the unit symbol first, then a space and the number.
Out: mV 10
